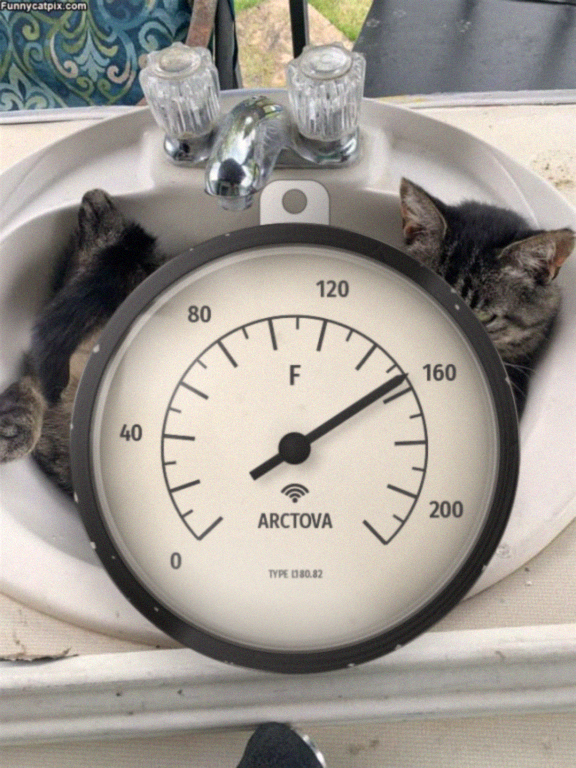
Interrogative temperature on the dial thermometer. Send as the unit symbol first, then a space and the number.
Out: °F 155
